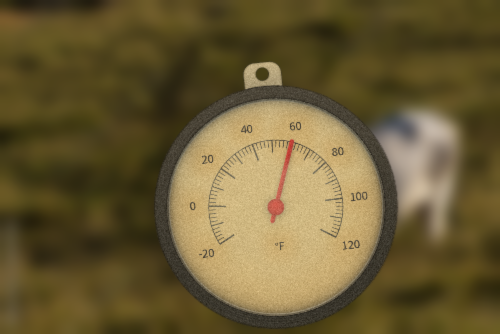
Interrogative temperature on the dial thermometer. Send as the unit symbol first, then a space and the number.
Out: °F 60
